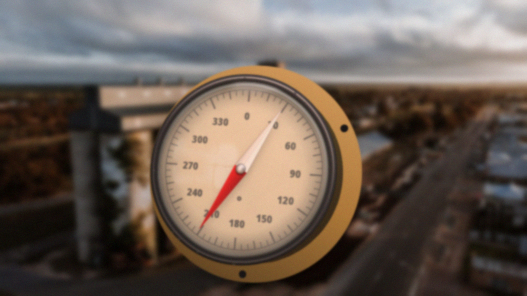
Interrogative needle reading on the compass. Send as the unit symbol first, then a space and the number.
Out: ° 210
